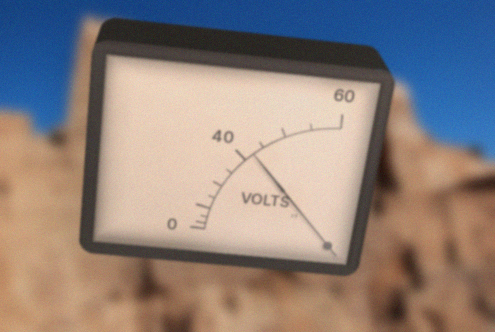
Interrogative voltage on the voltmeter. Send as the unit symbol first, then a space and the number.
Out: V 42.5
